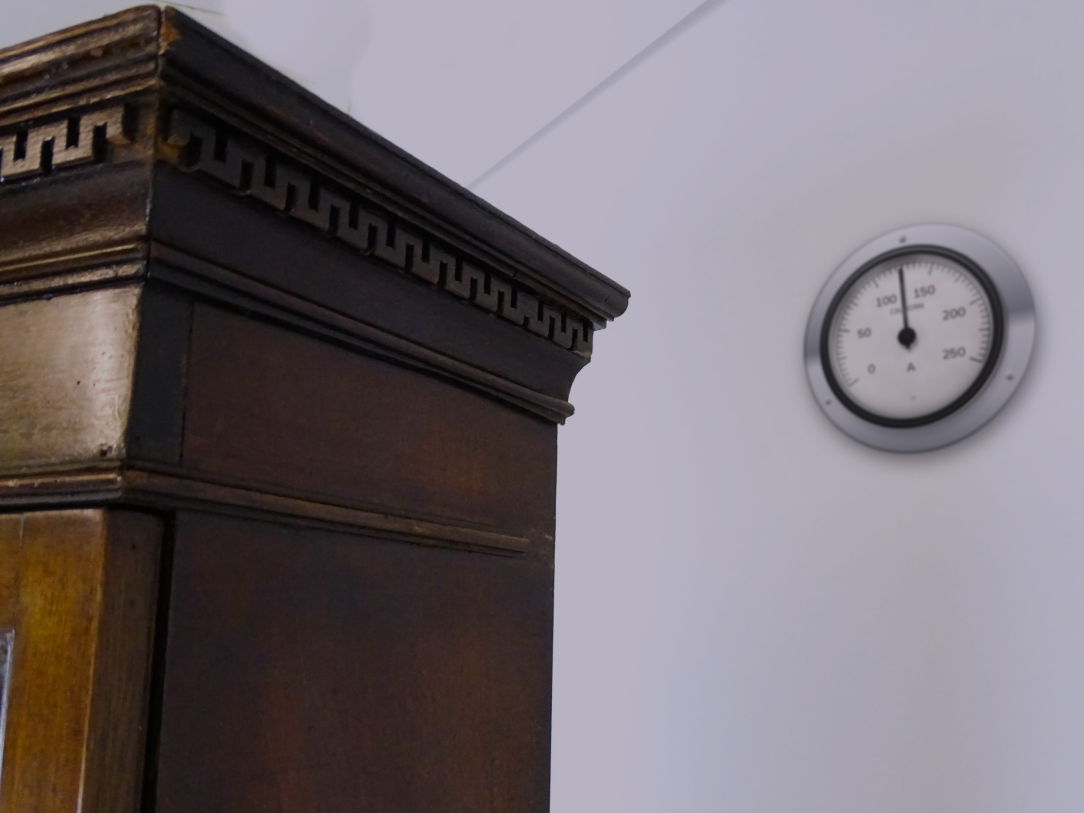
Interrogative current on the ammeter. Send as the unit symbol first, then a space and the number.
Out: A 125
